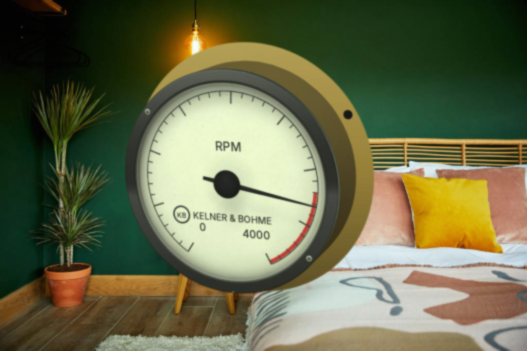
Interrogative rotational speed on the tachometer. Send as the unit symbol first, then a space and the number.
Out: rpm 3300
